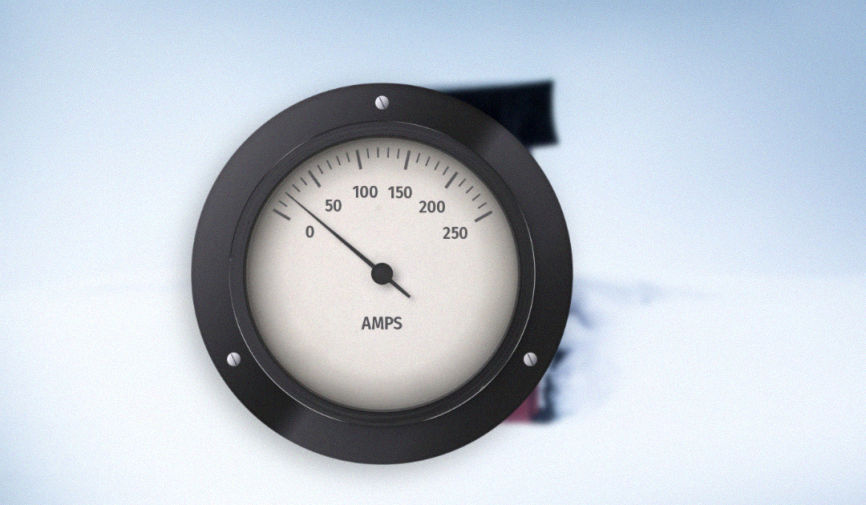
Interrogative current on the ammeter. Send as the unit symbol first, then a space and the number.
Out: A 20
